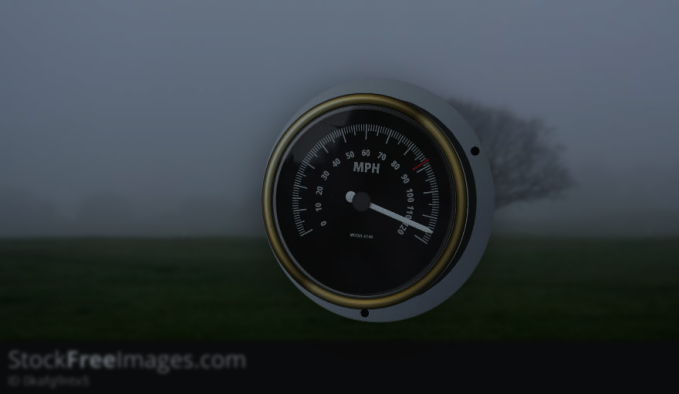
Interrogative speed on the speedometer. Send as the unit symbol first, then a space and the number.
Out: mph 115
